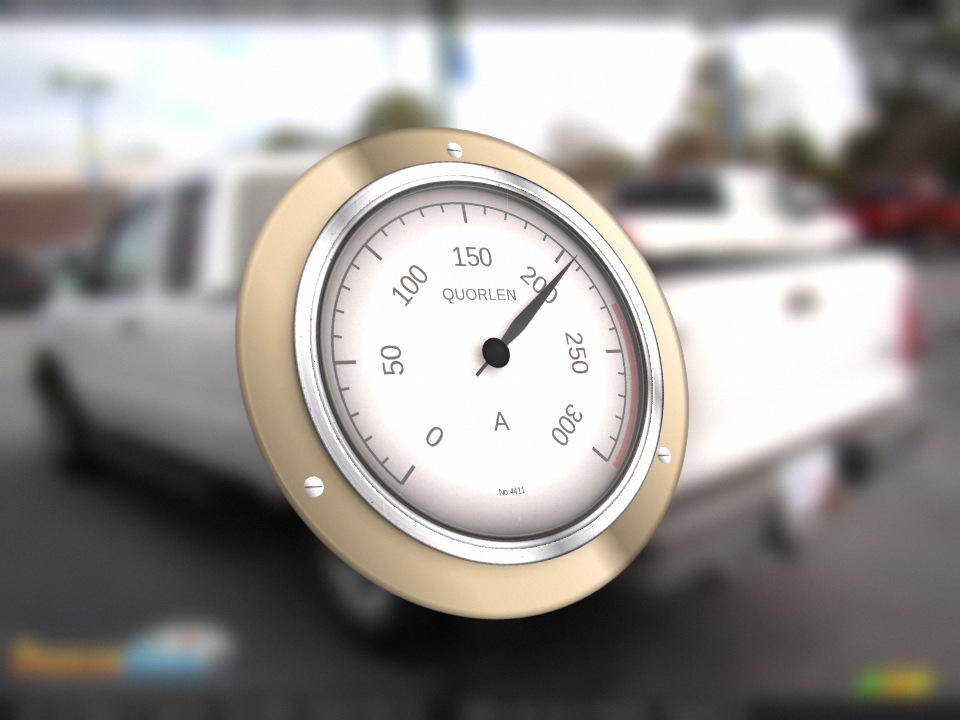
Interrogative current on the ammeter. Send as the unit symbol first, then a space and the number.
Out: A 205
